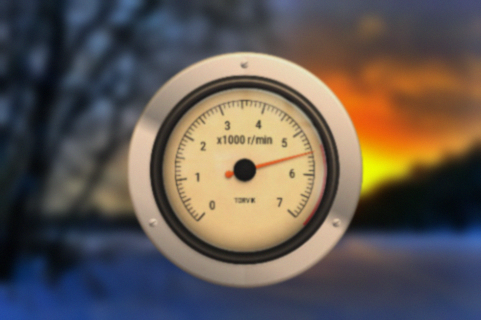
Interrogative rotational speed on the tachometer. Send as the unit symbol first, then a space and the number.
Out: rpm 5500
